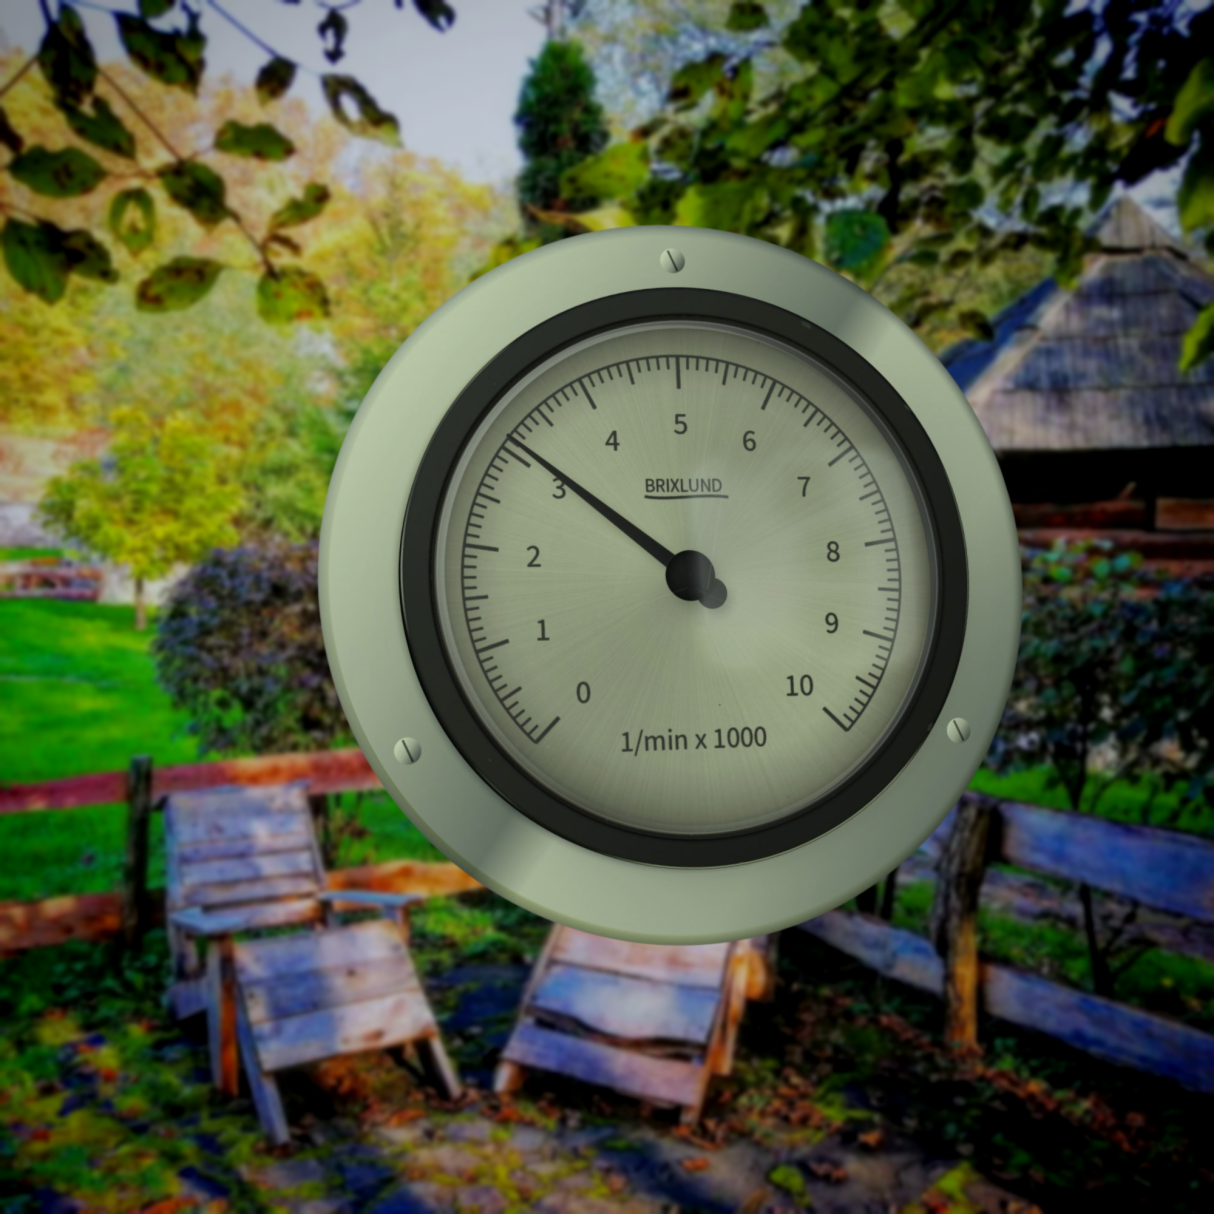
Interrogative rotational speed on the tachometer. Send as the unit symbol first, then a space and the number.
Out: rpm 3100
